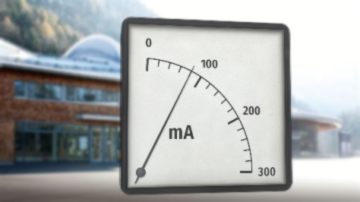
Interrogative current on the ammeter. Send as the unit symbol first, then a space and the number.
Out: mA 80
